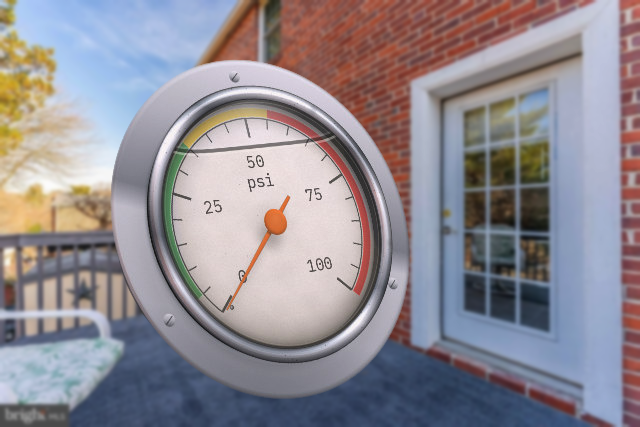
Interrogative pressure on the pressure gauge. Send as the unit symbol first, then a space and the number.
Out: psi 0
